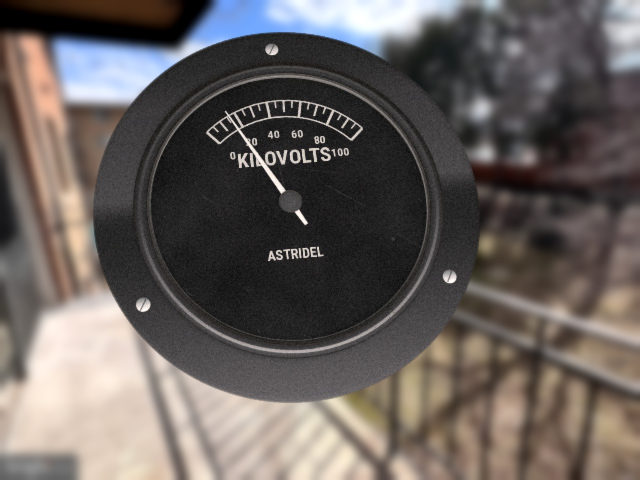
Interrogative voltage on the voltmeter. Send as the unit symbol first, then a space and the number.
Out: kV 15
